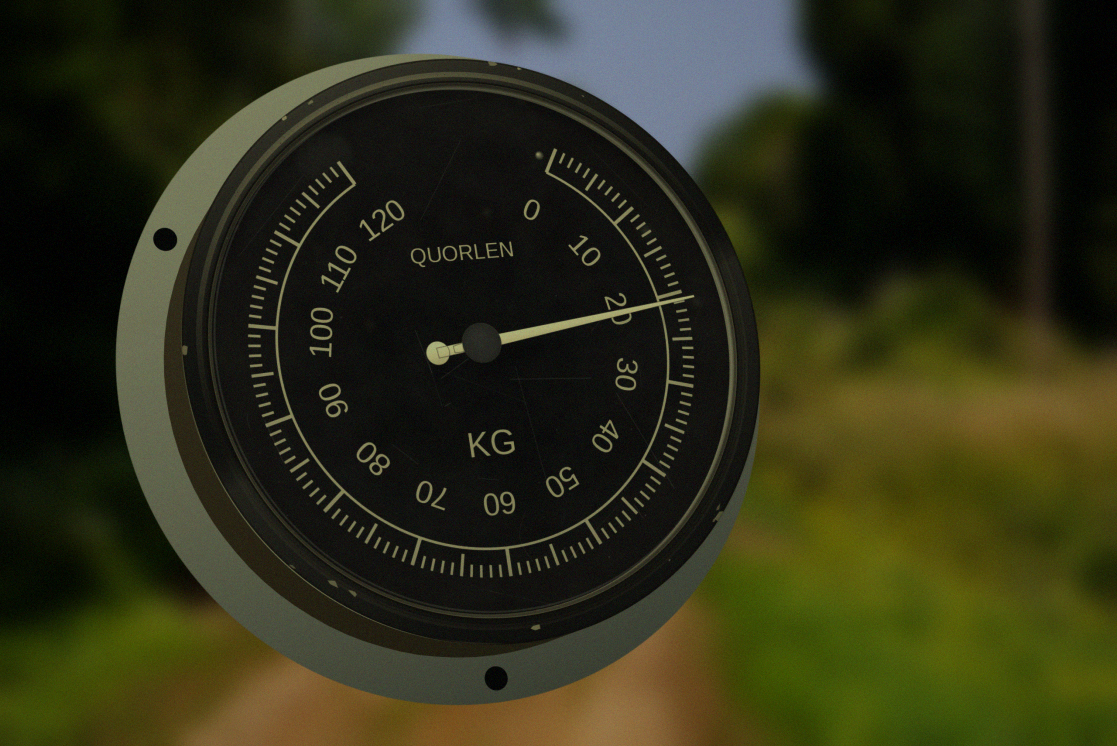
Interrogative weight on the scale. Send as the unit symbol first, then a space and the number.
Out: kg 21
